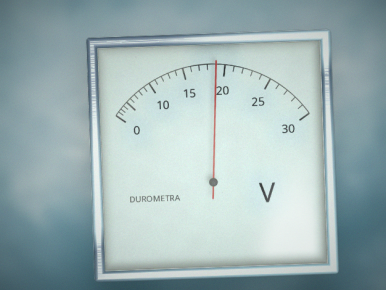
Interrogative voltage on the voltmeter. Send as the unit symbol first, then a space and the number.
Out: V 19
